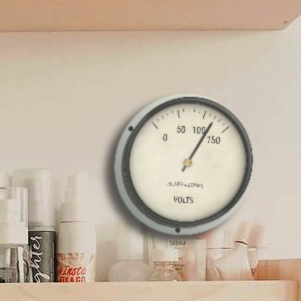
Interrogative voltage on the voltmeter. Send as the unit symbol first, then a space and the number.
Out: V 120
